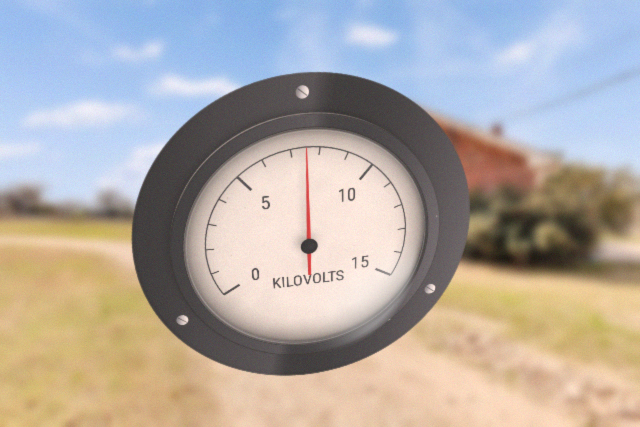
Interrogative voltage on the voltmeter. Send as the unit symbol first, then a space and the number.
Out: kV 7.5
